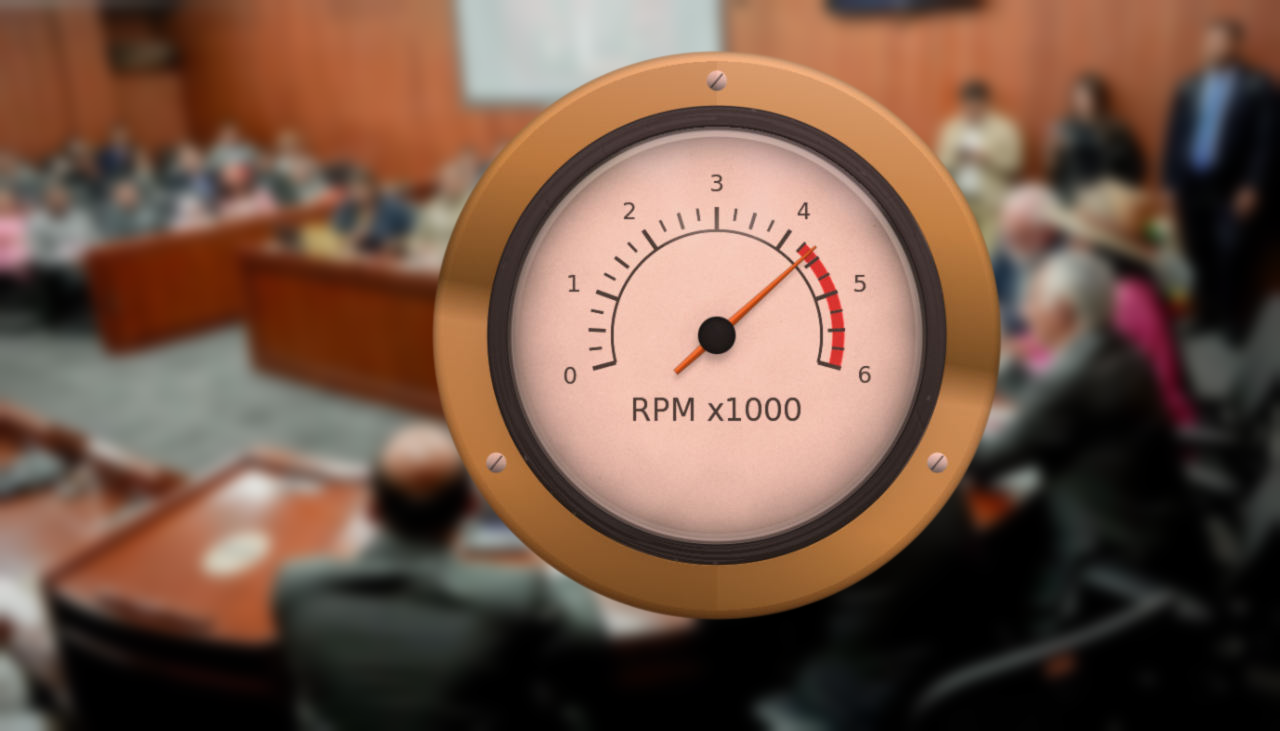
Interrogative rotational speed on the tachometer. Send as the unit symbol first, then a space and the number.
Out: rpm 4375
